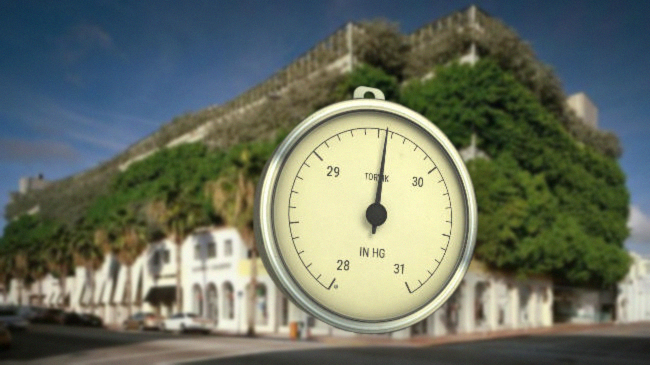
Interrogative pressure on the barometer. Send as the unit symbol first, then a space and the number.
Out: inHg 29.55
